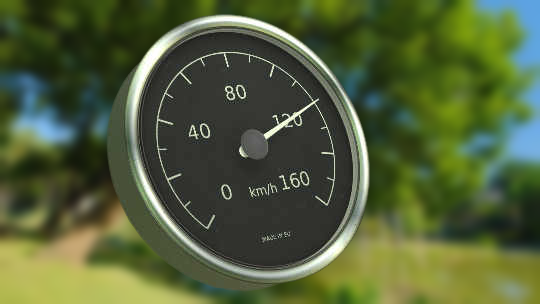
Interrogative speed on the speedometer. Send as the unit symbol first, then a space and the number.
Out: km/h 120
